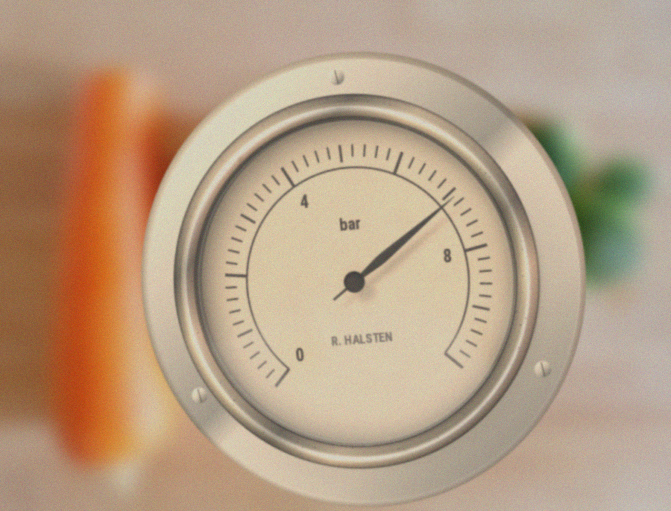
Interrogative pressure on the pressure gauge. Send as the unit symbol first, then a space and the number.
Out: bar 7.1
